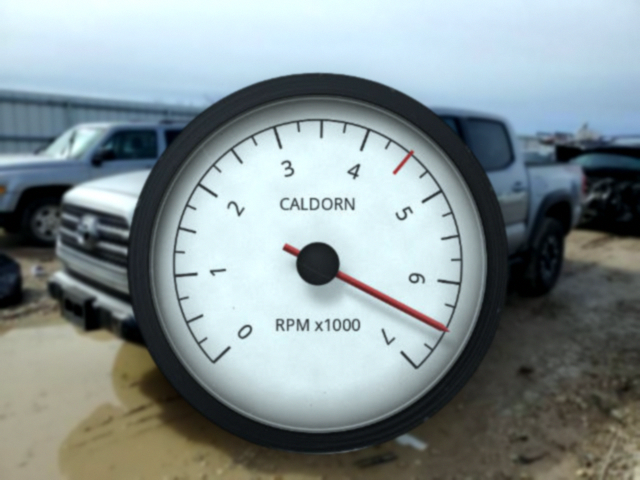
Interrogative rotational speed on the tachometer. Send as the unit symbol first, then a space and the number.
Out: rpm 6500
